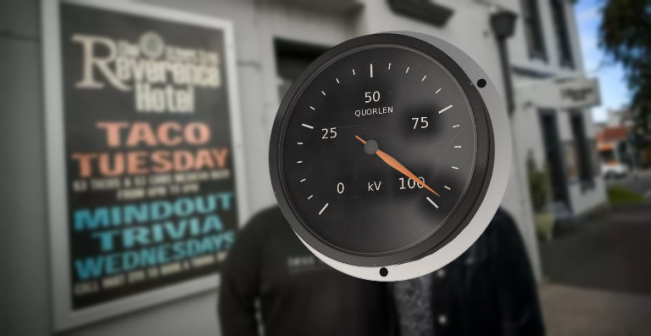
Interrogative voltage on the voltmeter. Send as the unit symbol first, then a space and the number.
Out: kV 97.5
